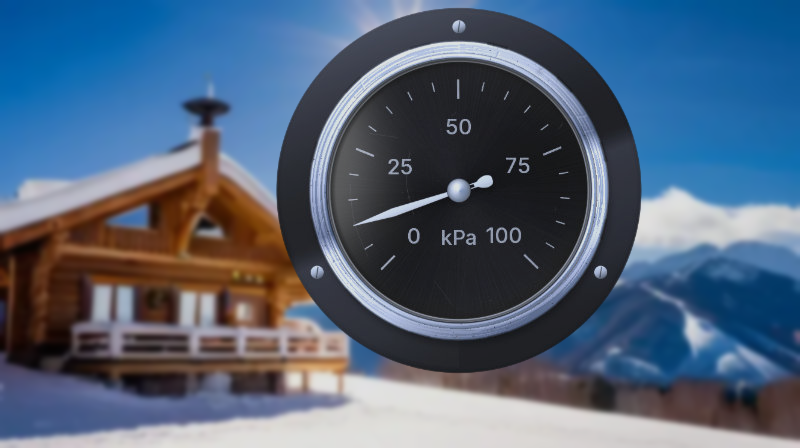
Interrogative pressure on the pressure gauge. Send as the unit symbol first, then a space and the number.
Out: kPa 10
